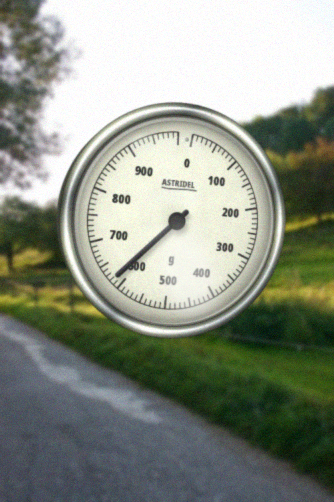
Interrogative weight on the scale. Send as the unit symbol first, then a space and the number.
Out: g 620
